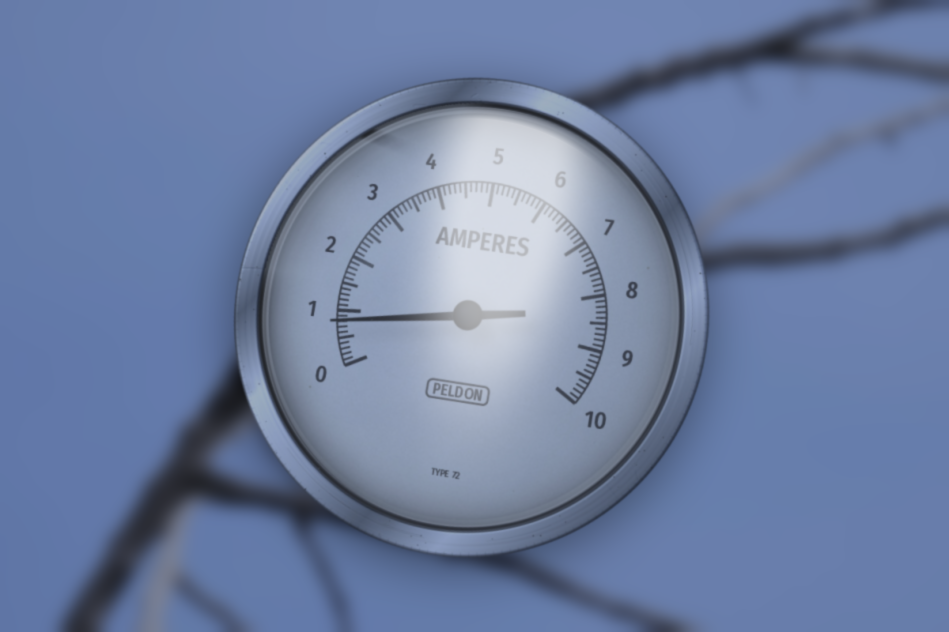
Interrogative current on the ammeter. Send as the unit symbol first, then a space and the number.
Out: A 0.8
